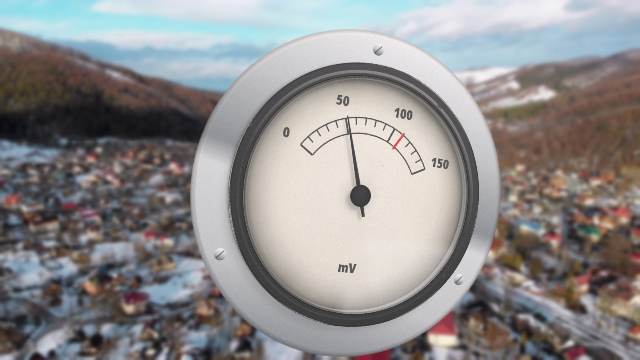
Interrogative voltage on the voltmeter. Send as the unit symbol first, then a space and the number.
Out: mV 50
